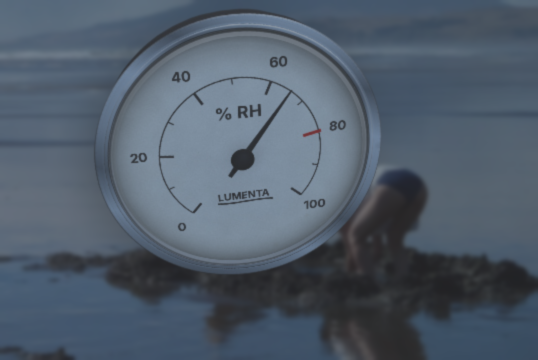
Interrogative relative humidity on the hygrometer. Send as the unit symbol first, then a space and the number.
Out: % 65
